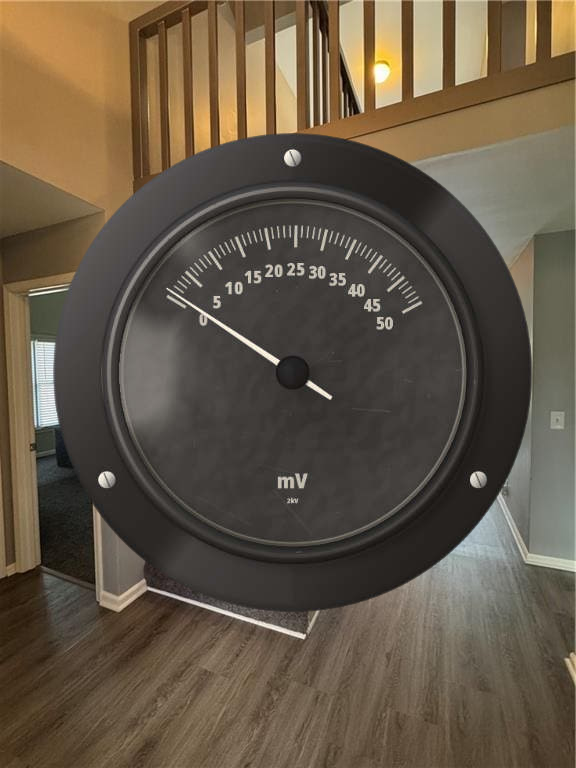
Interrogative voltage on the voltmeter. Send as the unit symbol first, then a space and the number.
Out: mV 1
